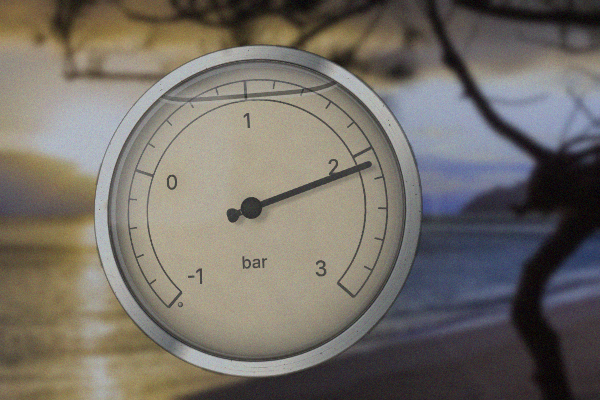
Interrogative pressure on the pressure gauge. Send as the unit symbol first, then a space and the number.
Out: bar 2.1
